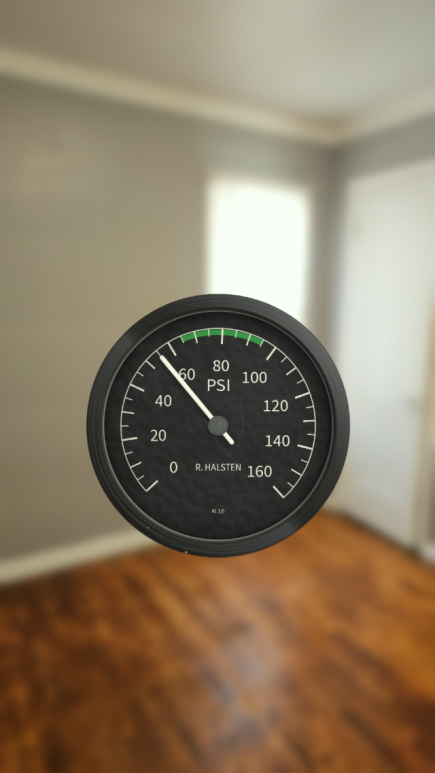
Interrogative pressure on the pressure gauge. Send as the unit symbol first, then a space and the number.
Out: psi 55
